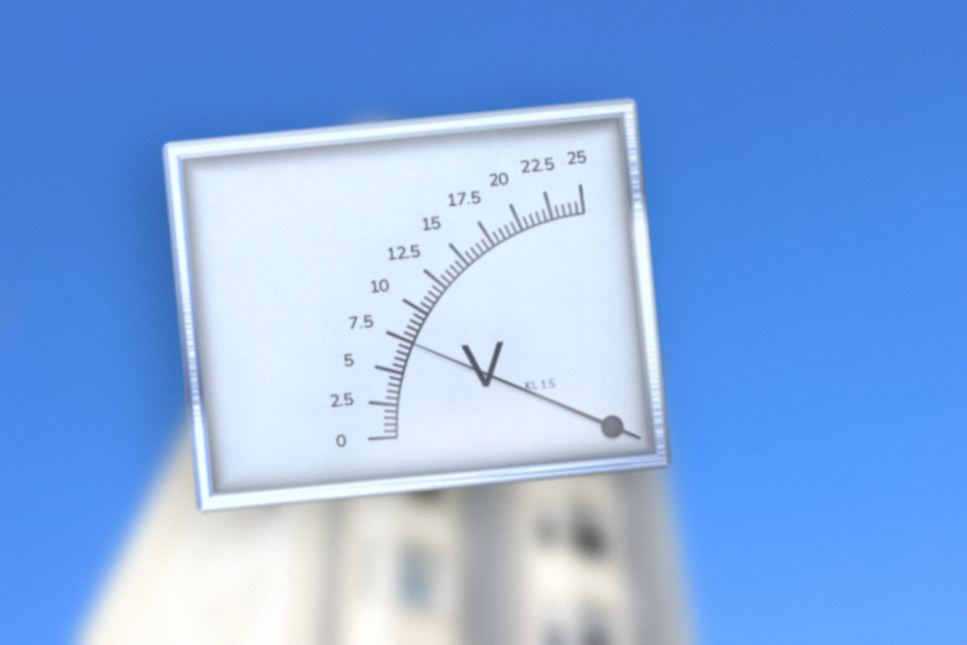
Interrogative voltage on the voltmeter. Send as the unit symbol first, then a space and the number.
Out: V 7.5
